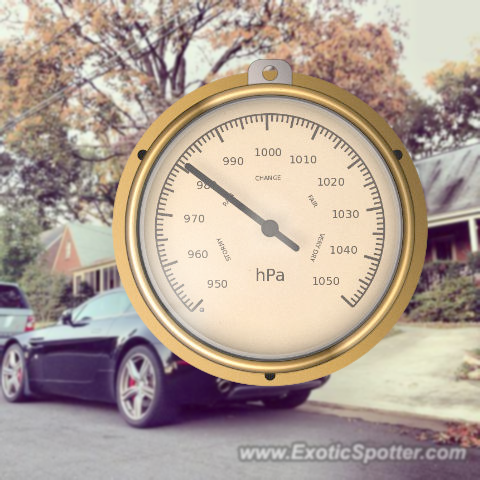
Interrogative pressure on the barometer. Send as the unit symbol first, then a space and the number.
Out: hPa 981
